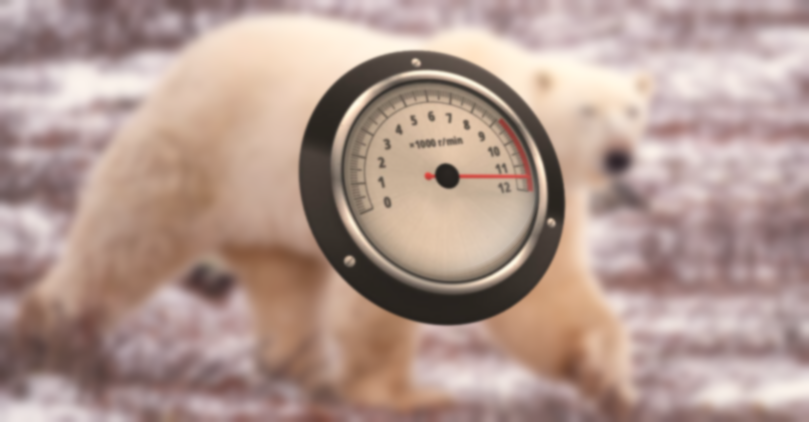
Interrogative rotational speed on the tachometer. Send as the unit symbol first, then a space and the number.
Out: rpm 11500
